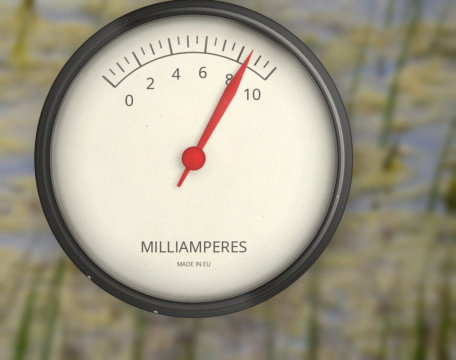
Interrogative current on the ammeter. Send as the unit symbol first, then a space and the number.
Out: mA 8.5
